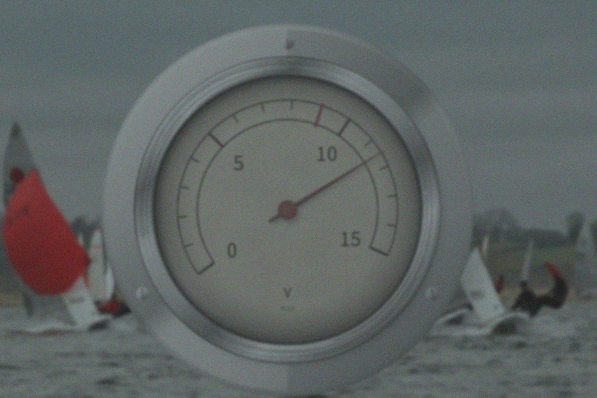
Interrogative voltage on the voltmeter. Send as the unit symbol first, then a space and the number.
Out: V 11.5
